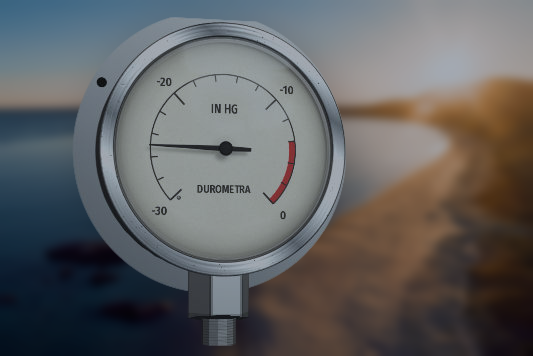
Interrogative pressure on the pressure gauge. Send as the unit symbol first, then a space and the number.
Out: inHg -25
